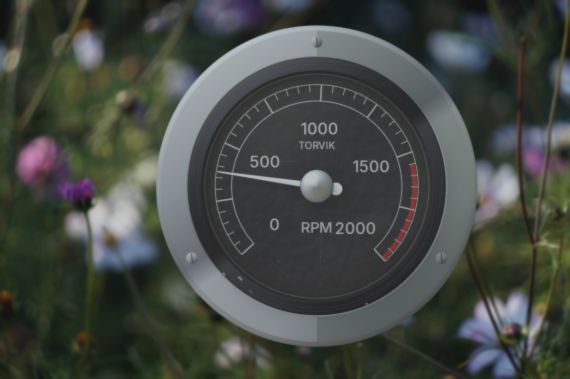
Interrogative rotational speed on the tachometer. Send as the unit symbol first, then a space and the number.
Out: rpm 375
